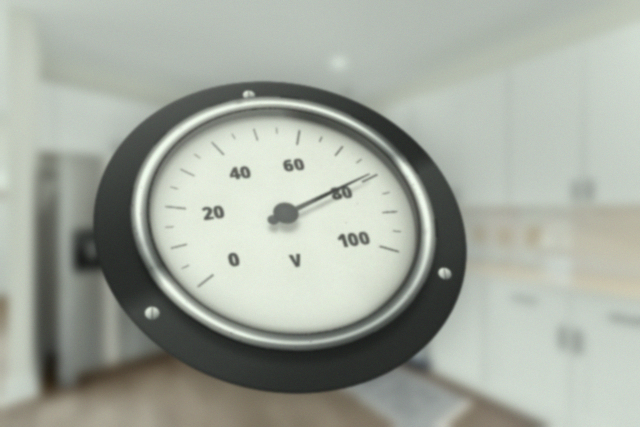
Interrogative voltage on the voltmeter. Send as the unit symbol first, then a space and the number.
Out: V 80
